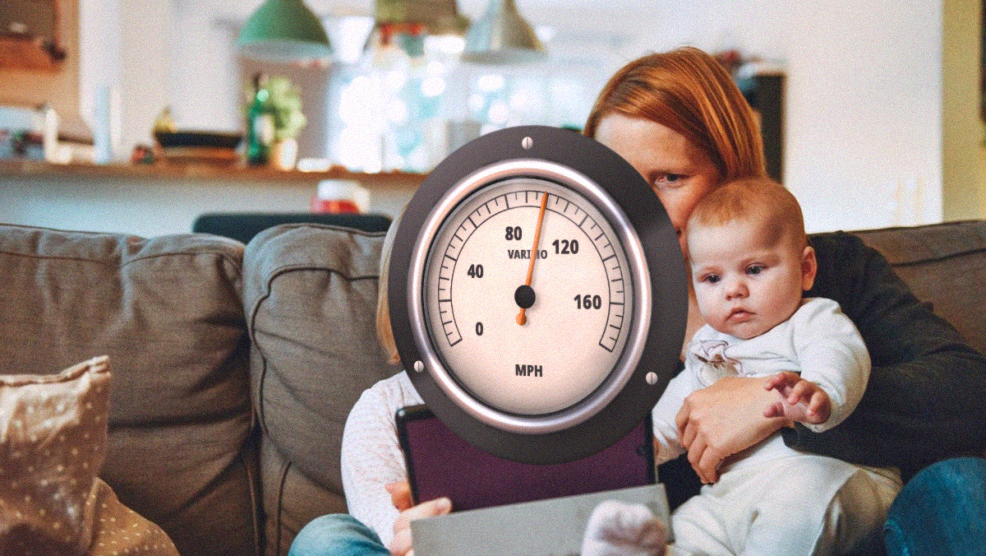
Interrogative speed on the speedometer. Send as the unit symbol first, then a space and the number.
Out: mph 100
